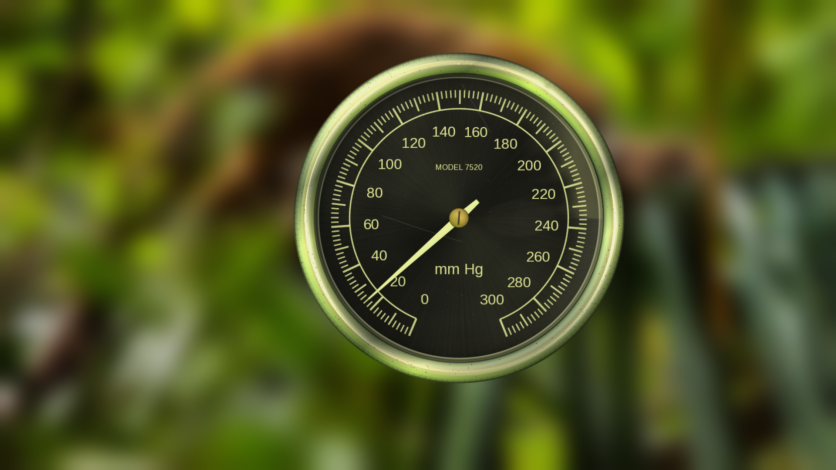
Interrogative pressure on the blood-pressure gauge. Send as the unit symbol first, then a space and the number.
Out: mmHg 24
